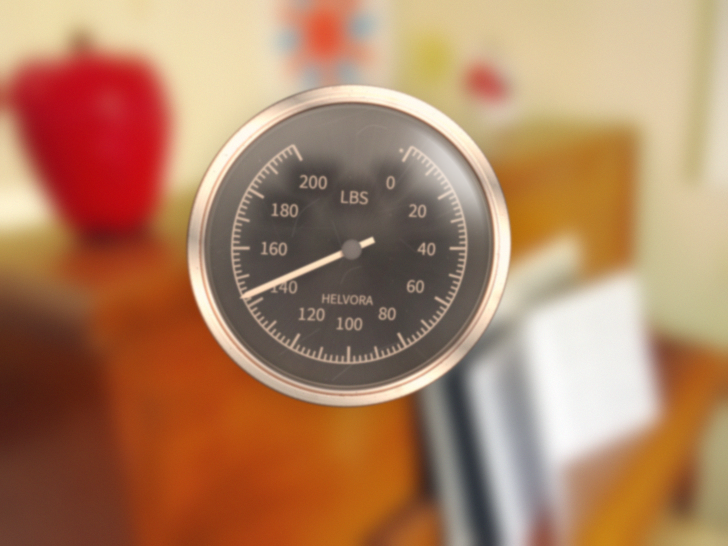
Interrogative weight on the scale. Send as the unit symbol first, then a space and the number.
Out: lb 144
